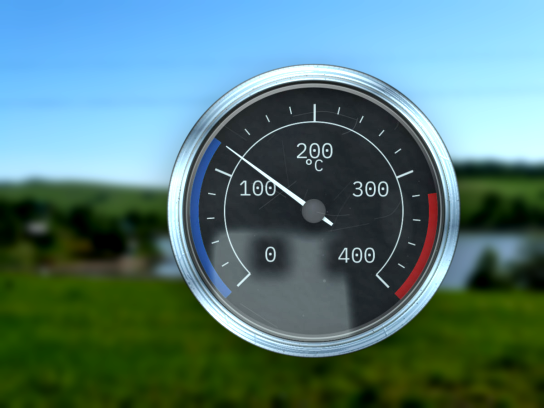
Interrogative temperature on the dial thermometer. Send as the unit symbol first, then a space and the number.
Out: °C 120
